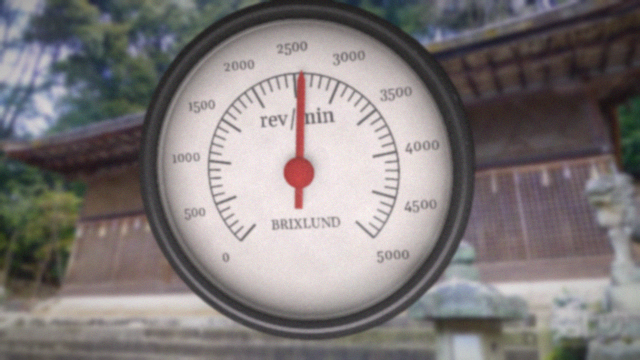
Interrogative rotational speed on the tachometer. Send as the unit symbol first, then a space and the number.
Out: rpm 2600
